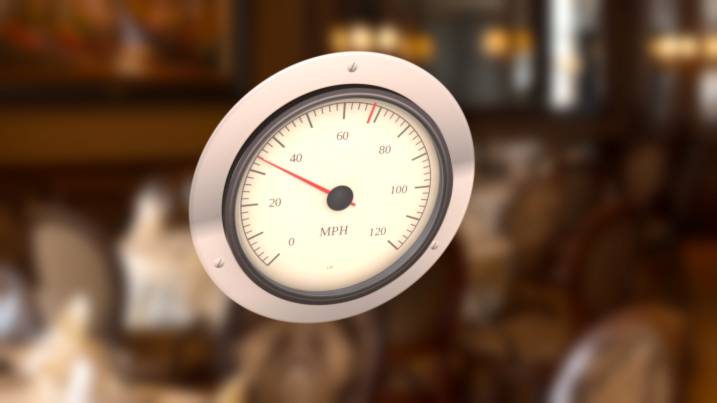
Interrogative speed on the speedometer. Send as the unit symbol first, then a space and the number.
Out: mph 34
